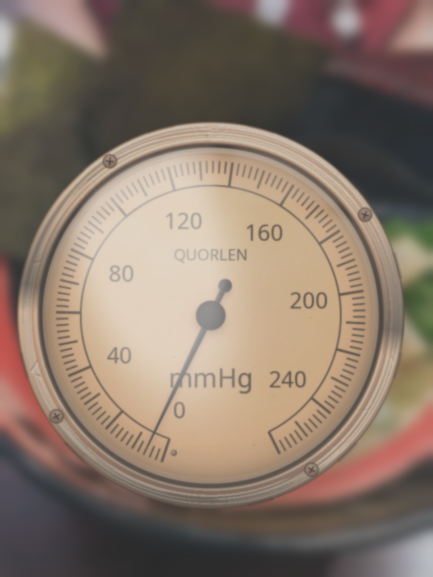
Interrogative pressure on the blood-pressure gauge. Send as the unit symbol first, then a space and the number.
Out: mmHg 6
